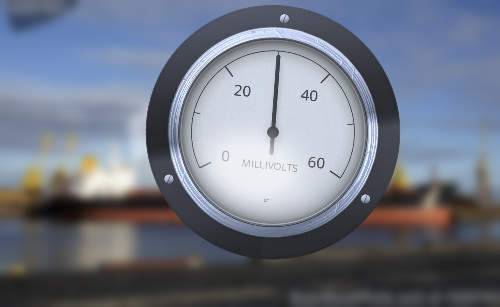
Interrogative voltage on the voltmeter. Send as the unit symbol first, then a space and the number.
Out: mV 30
